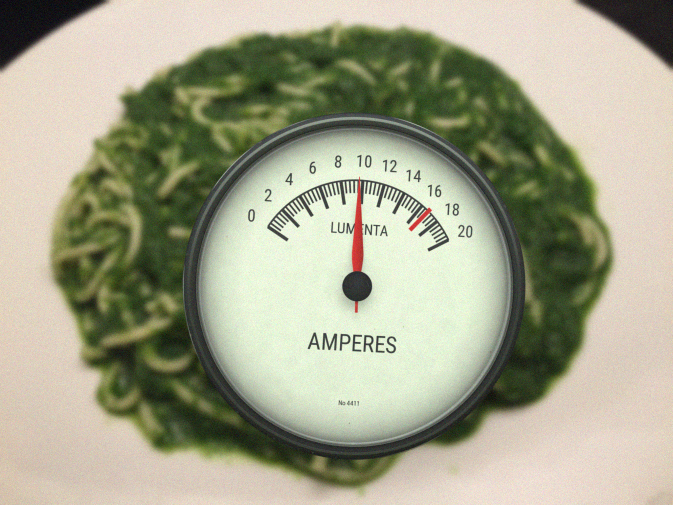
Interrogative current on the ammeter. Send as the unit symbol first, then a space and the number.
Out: A 9.6
